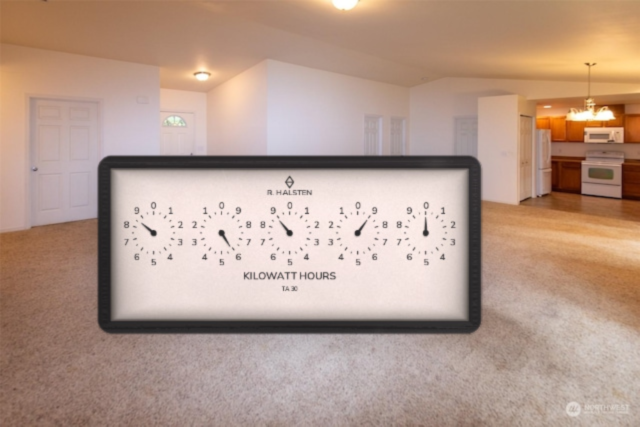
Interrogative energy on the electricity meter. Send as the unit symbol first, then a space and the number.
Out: kWh 85890
